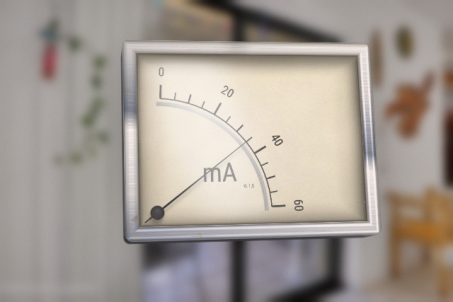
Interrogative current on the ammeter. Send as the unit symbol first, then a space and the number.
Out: mA 35
